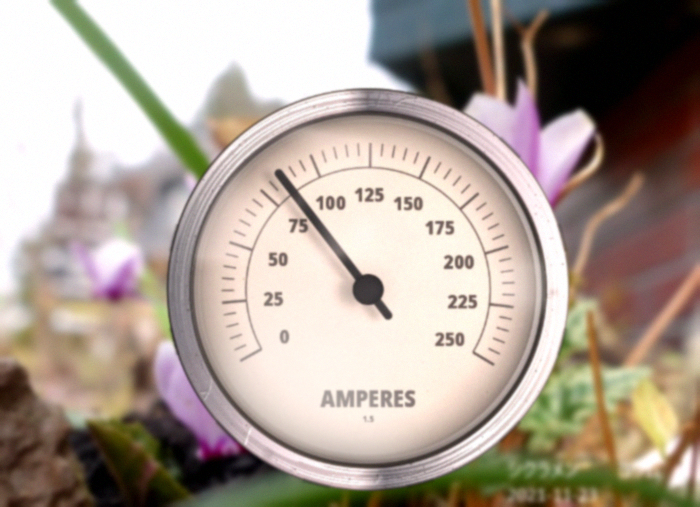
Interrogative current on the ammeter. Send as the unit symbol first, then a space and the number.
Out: A 85
